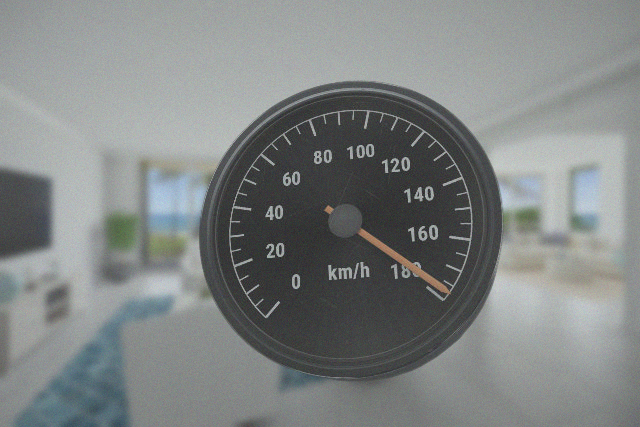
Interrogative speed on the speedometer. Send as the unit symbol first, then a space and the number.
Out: km/h 177.5
